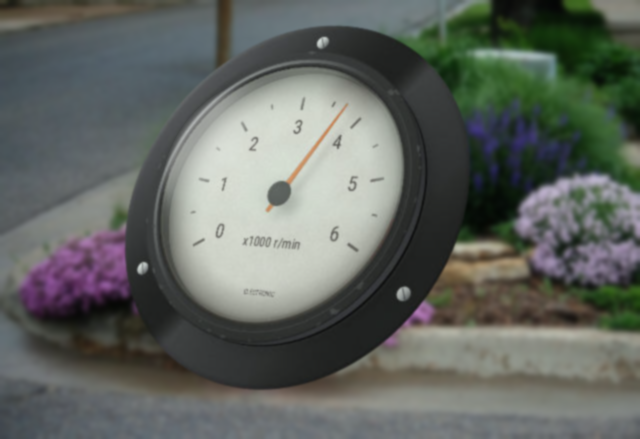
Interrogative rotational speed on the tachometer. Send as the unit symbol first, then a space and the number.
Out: rpm 3750
